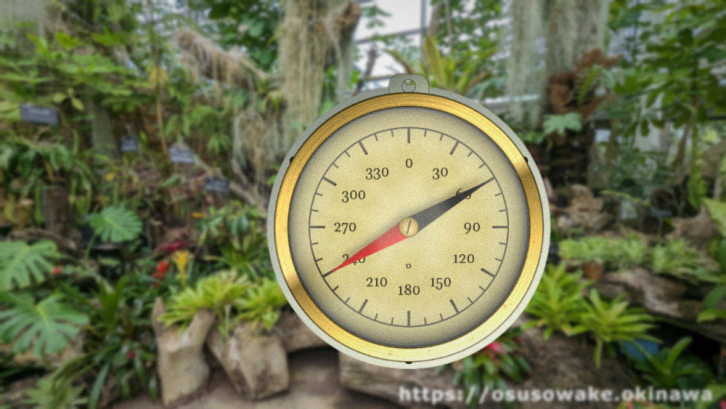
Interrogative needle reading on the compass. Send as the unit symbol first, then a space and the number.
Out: ° 240
